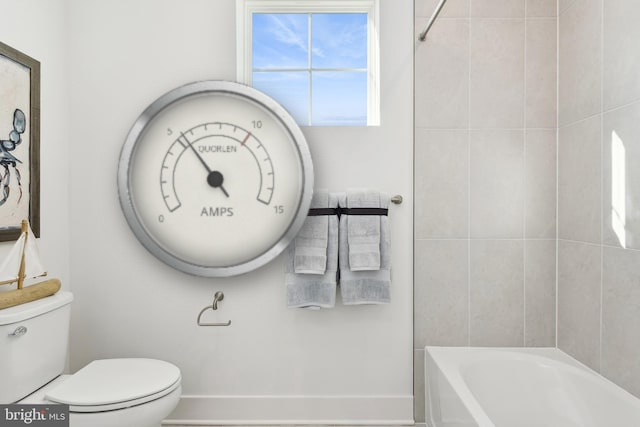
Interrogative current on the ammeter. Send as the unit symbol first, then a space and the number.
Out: A 5.5
